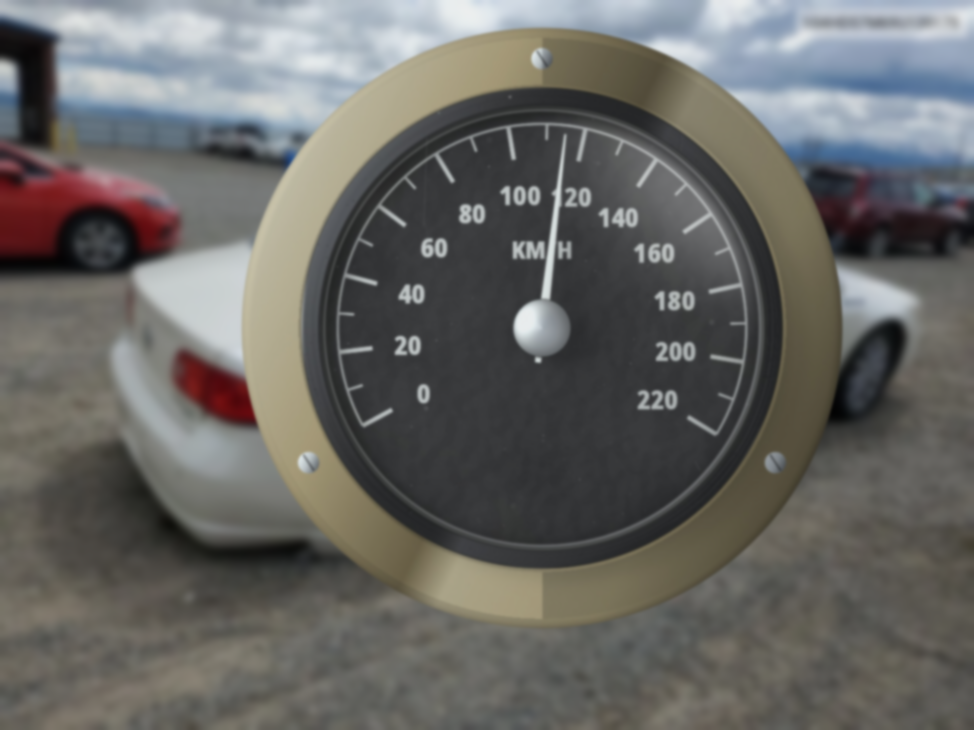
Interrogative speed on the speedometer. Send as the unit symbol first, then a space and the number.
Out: km/h 115
